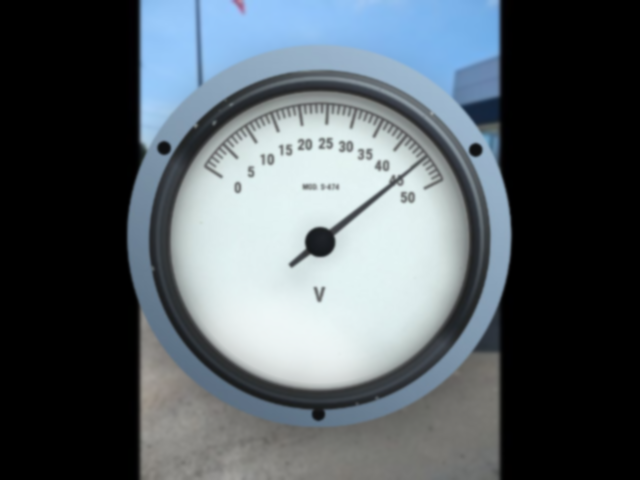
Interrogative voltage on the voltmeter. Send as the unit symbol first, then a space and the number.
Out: V 45
